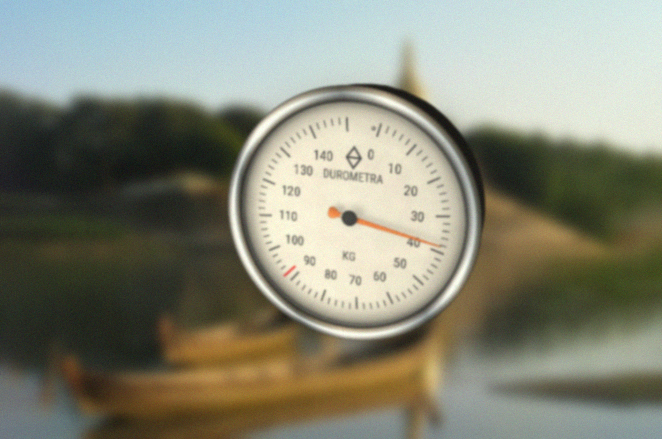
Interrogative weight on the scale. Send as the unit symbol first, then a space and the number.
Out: kg 38
